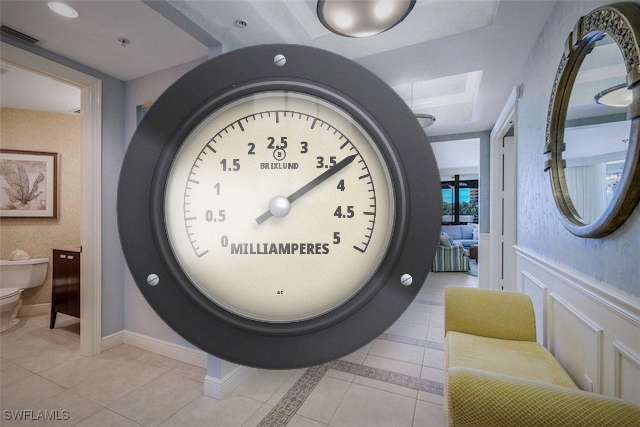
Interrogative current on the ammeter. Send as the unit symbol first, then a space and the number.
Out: mA 3.7
